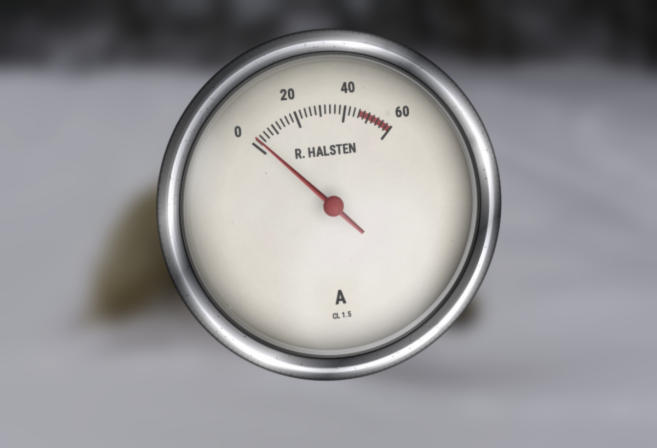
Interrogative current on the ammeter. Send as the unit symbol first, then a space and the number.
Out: A 2
